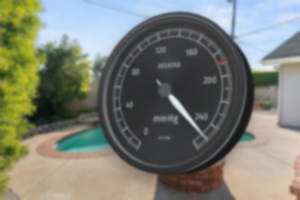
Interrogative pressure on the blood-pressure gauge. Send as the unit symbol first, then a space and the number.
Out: mmHg 250
